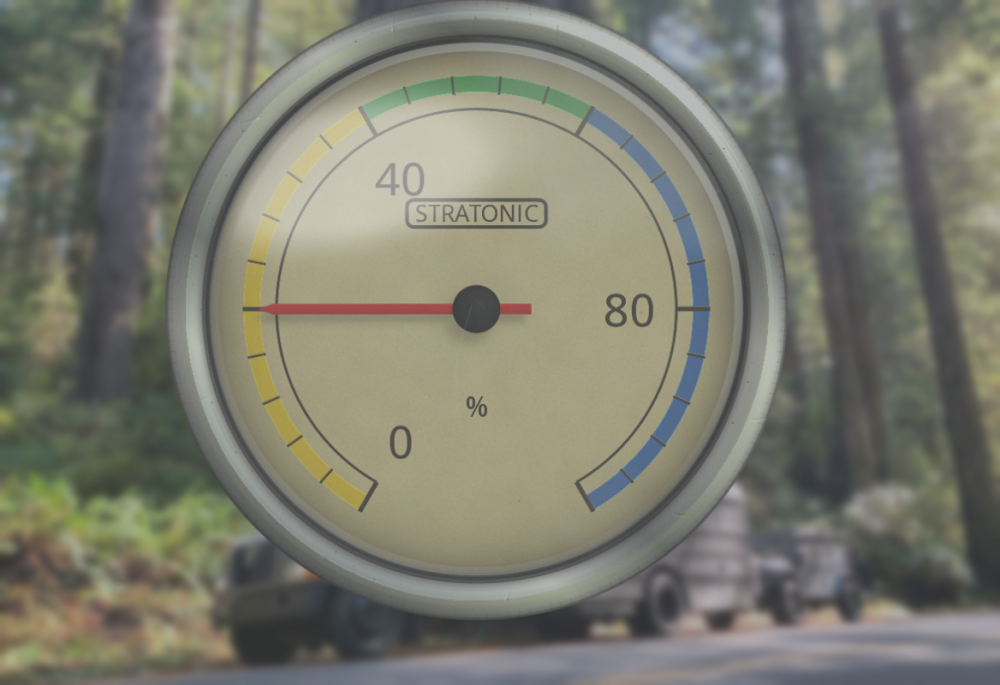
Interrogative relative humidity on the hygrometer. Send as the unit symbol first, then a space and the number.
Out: % 20
